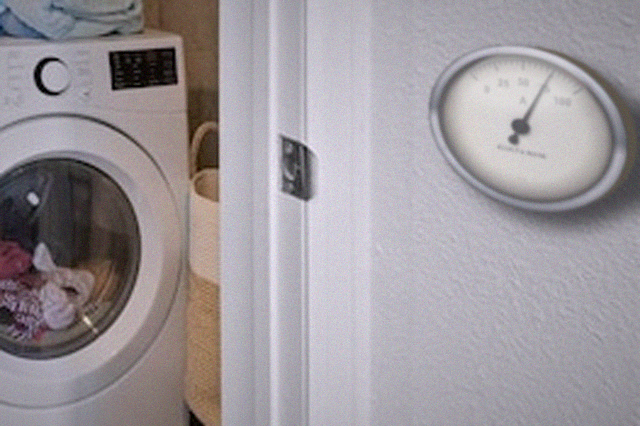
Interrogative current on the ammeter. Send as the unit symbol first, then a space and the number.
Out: A 75
